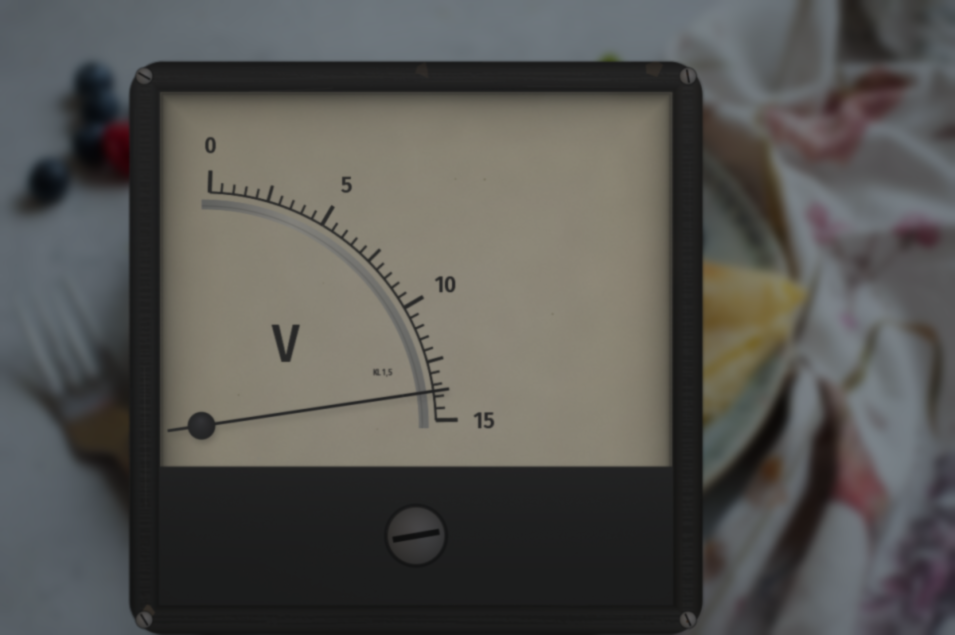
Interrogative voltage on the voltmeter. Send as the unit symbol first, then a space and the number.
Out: V 13.75
